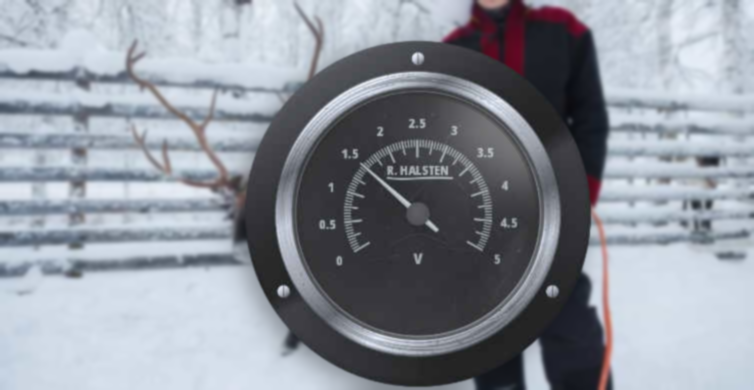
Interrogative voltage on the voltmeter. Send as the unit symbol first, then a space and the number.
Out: V 1.5
